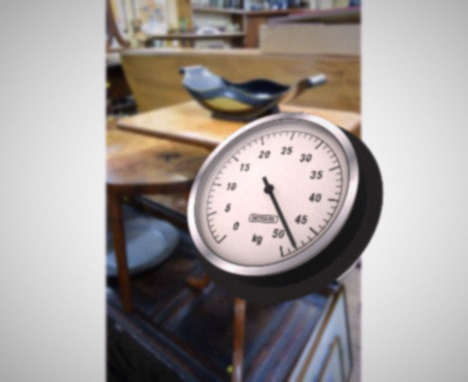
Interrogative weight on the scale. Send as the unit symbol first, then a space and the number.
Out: kg 48
